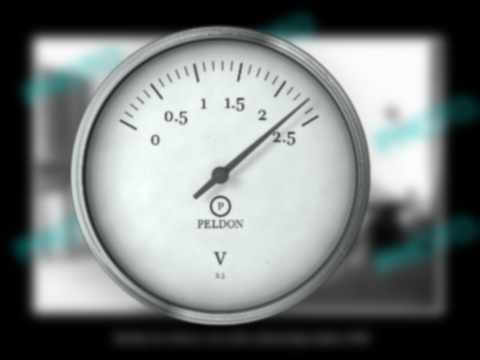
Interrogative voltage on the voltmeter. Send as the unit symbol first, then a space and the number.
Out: V 2.3
